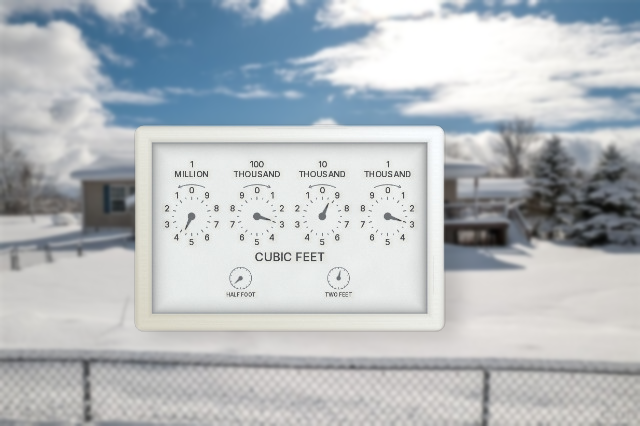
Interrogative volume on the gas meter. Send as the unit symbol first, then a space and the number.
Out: ft³ 429300
